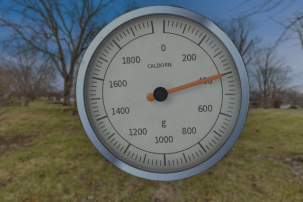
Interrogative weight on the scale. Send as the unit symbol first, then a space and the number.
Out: g 400
